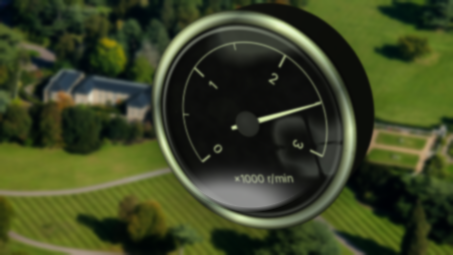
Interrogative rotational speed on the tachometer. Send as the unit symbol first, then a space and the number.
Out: rpm 2500
